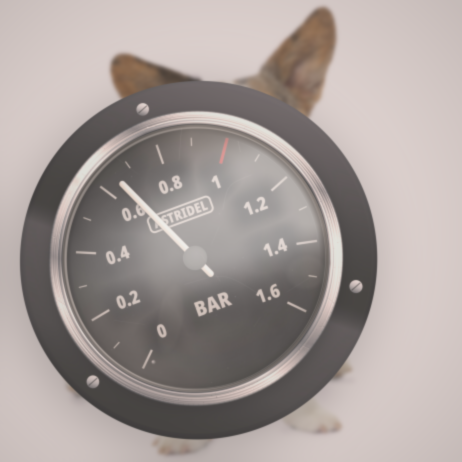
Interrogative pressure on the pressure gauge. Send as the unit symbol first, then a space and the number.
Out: bar 0.65
